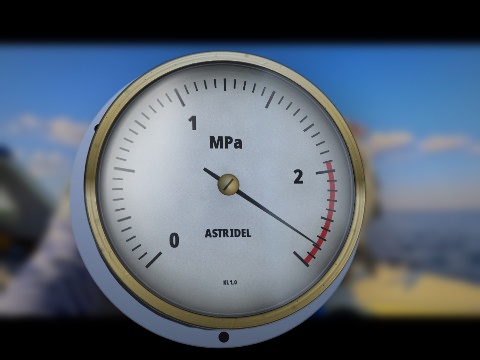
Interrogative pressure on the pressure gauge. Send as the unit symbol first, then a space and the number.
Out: MPa 2.4
